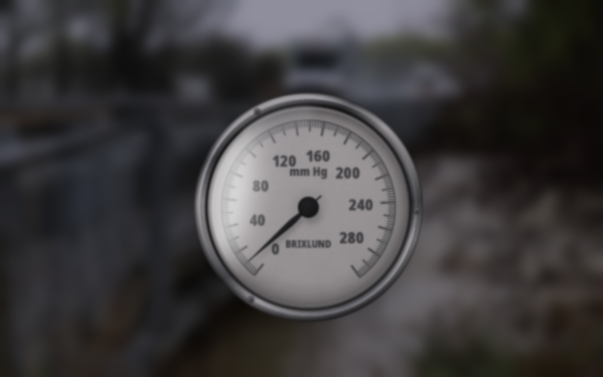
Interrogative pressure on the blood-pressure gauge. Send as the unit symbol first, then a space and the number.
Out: mmHg 10
